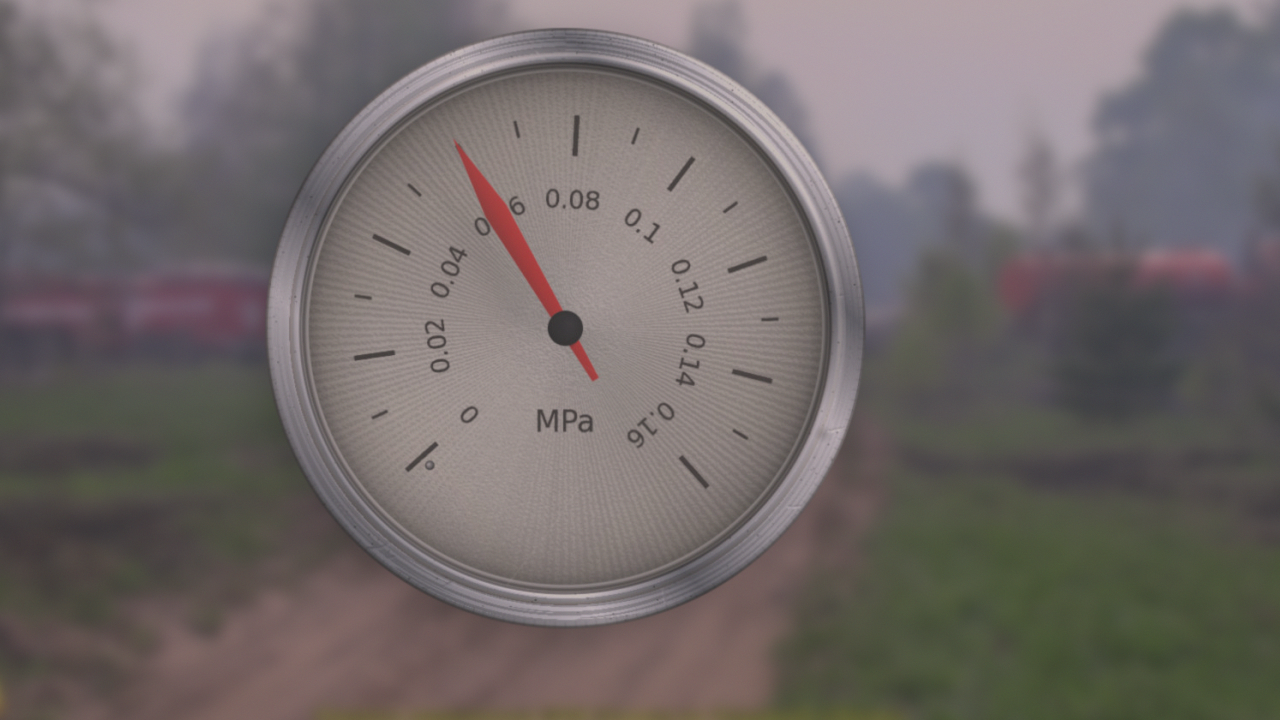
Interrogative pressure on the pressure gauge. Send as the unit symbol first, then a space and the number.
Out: MPa 0.06
